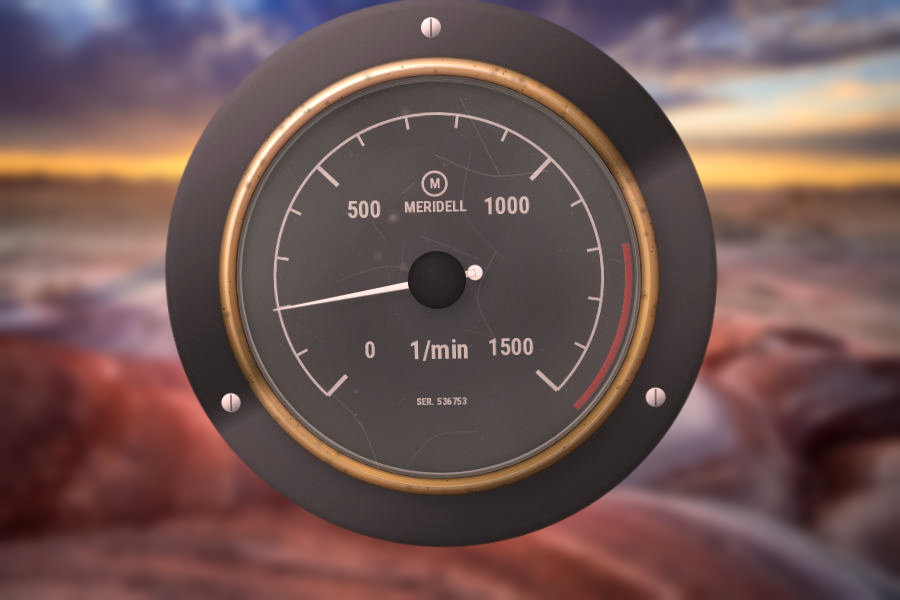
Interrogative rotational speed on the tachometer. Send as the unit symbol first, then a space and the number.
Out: rpm 200
